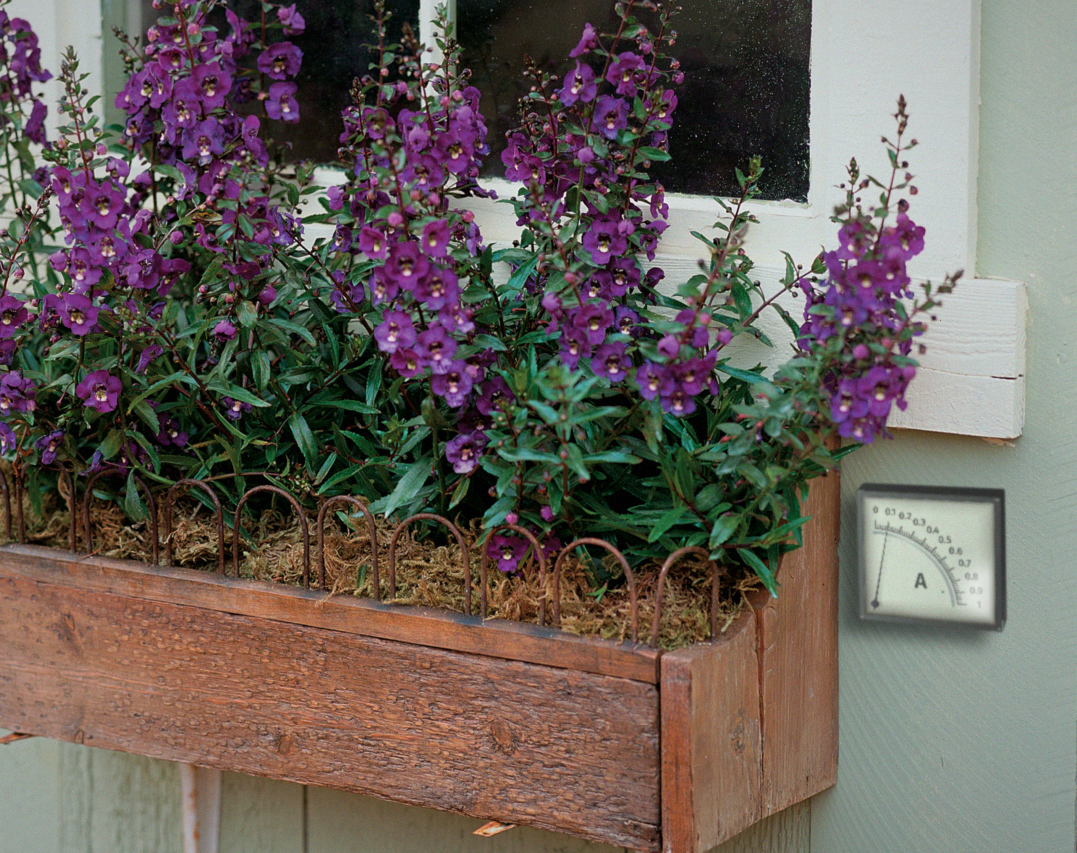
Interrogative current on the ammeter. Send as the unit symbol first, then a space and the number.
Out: A 0.1
